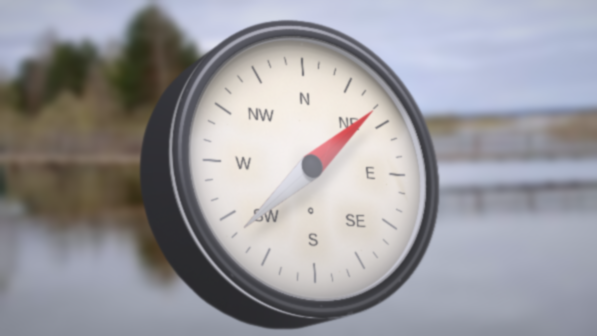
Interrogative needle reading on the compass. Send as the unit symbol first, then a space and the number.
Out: ° 50
